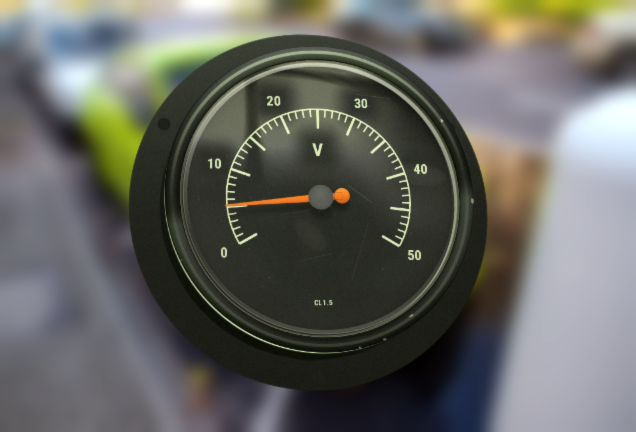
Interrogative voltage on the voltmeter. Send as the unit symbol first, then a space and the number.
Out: V 5
